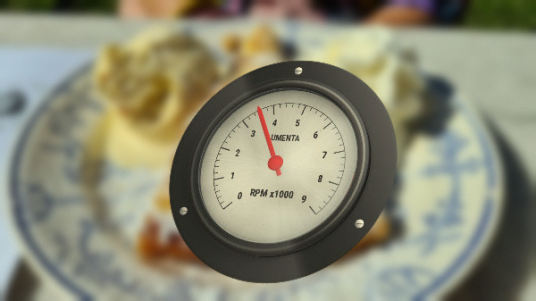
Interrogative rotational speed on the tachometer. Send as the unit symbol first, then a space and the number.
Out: rpm 3600
